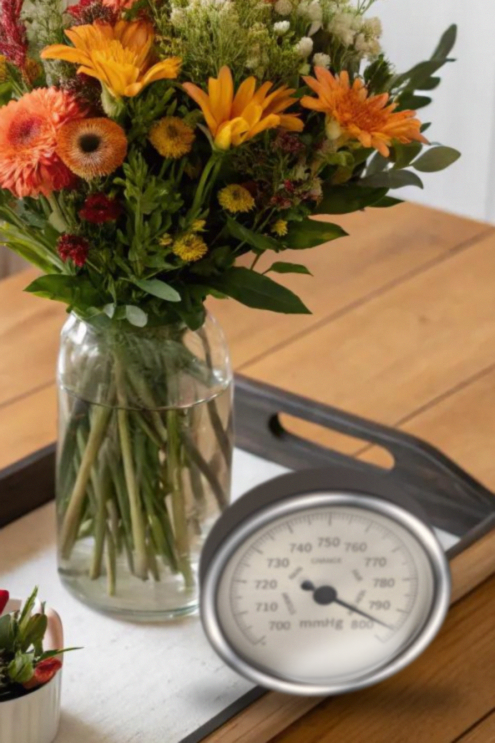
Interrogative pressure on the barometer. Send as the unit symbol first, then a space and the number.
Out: mmHg 795
